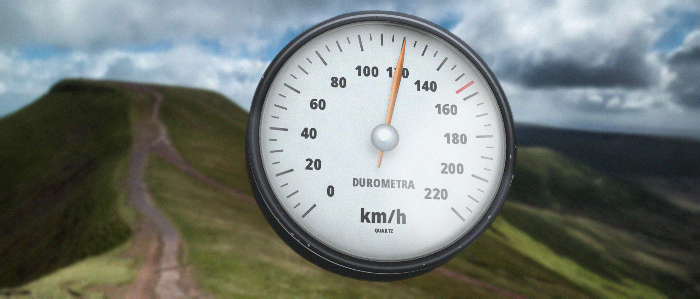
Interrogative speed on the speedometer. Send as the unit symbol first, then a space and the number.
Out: km/h 120
